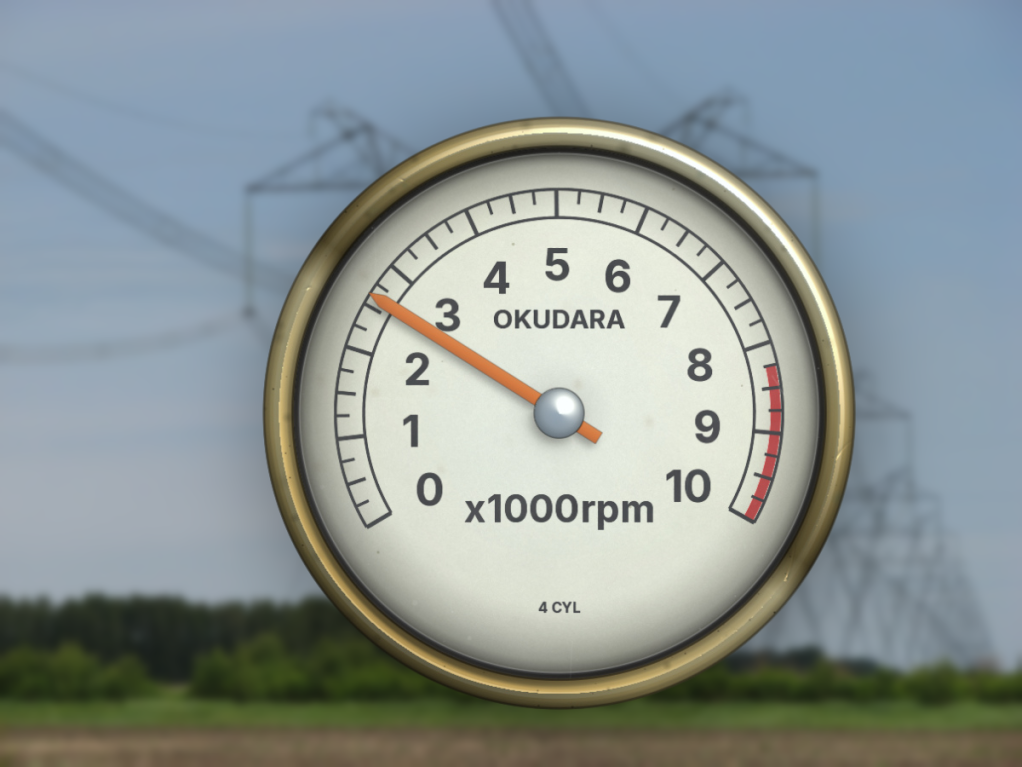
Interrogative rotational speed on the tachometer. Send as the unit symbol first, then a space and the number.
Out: rpm 2625
